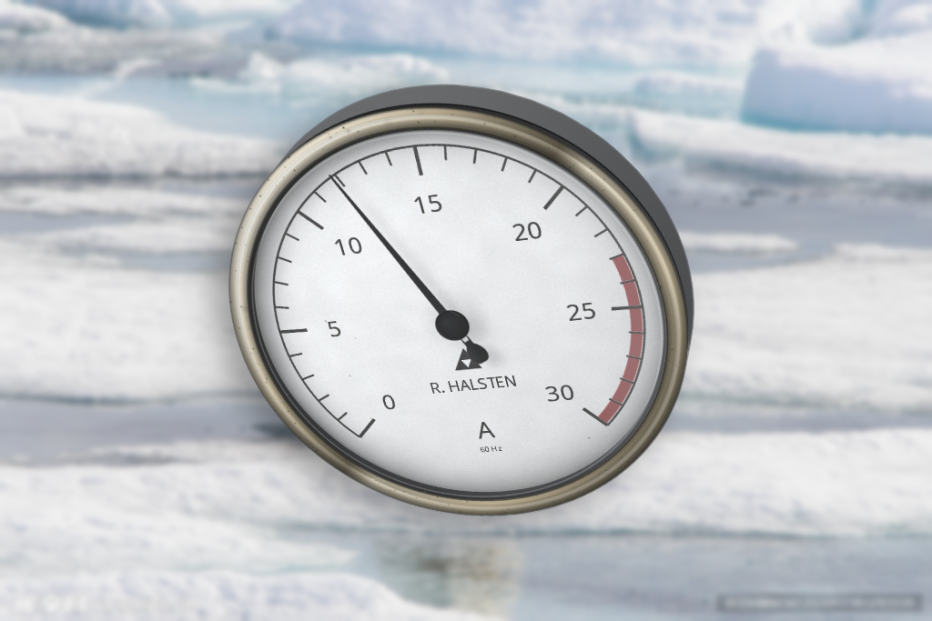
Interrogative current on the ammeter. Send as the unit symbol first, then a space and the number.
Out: A 12
